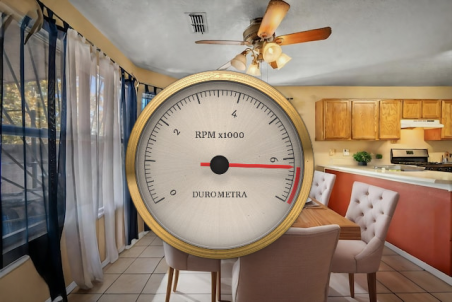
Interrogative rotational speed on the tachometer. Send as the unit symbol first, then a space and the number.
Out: rpm 6200
